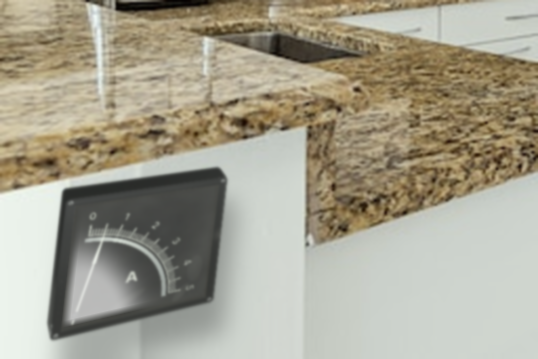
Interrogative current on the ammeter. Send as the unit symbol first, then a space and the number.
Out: A 0.5
